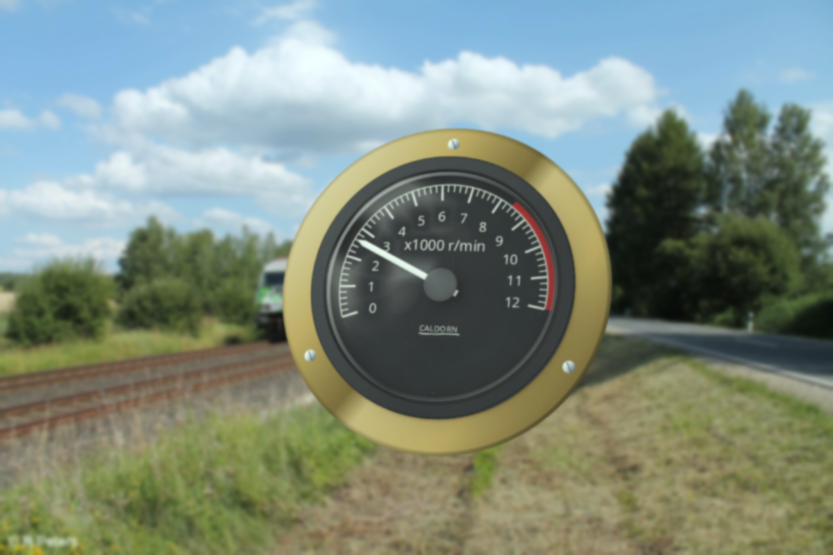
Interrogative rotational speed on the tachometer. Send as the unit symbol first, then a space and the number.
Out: rpm 2600
